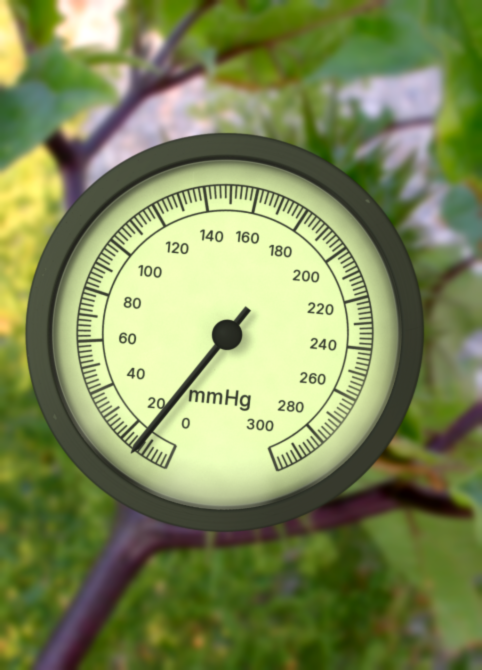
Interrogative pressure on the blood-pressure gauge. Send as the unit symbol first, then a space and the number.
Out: mmHg 14
